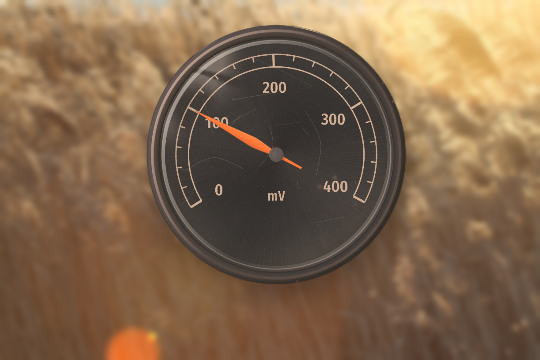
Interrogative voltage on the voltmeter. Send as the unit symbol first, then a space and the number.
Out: mV 100
